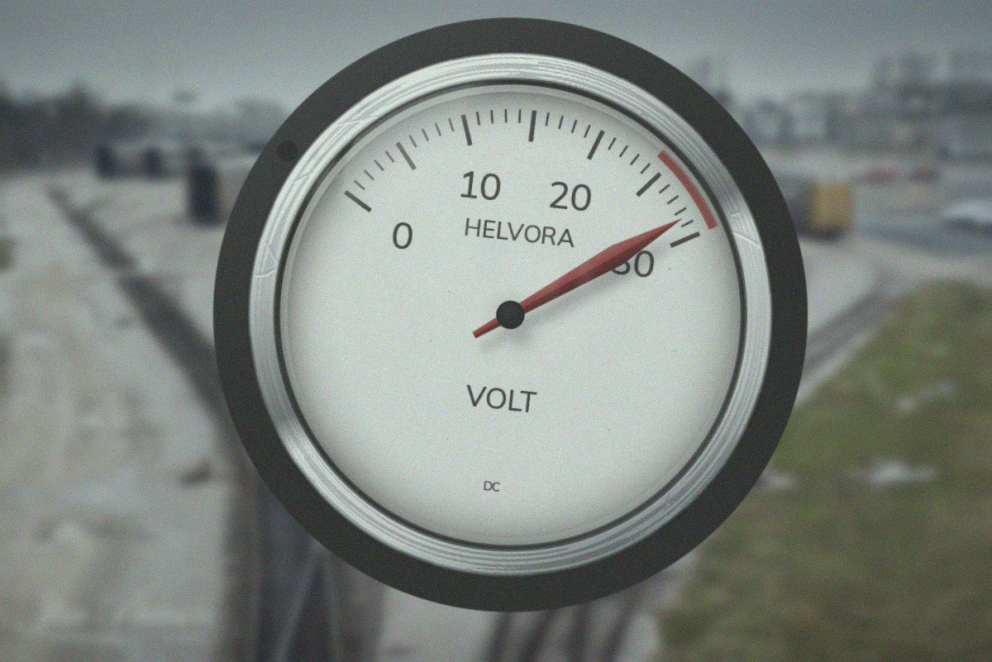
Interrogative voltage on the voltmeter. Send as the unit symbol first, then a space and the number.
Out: V 28.5
